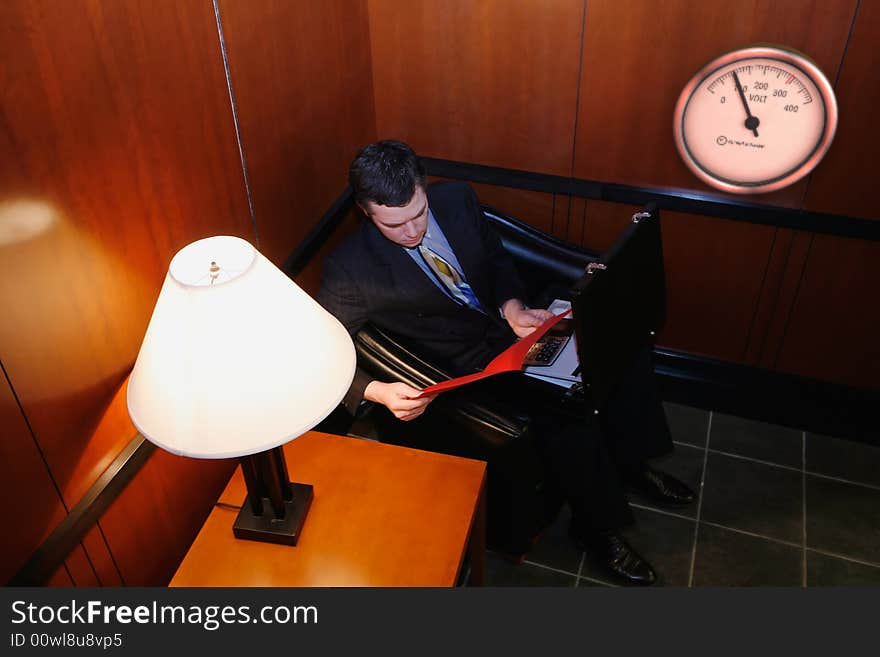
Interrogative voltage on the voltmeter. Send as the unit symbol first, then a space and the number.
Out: V 100
